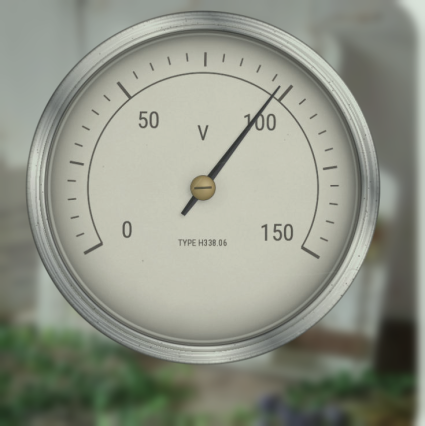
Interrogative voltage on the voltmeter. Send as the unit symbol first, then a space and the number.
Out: V 97.5
